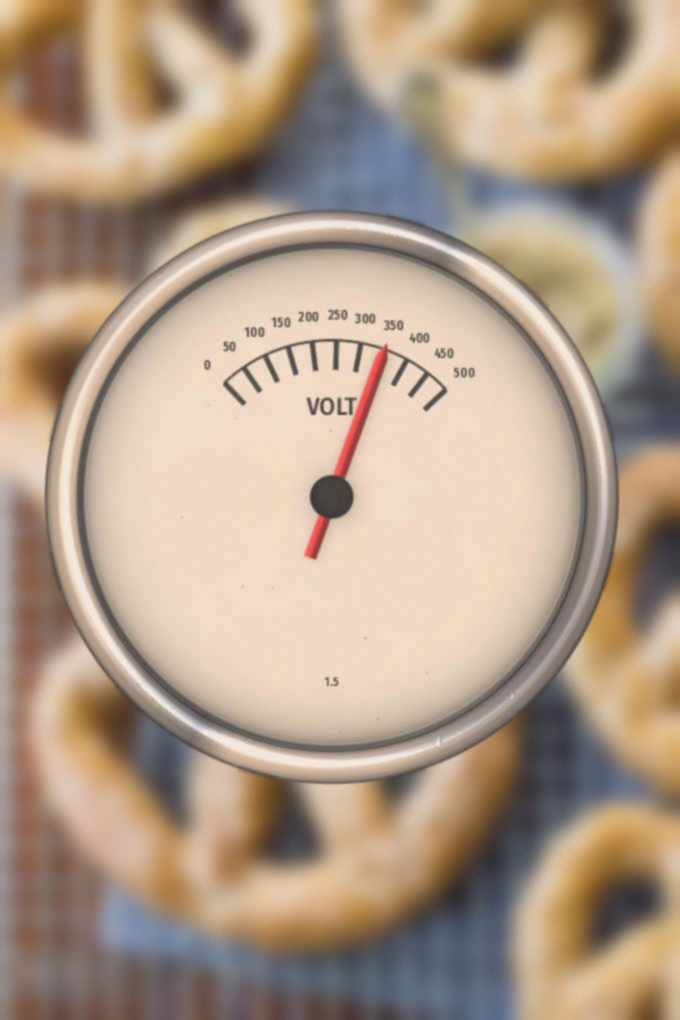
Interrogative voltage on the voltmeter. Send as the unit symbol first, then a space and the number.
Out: V 350
